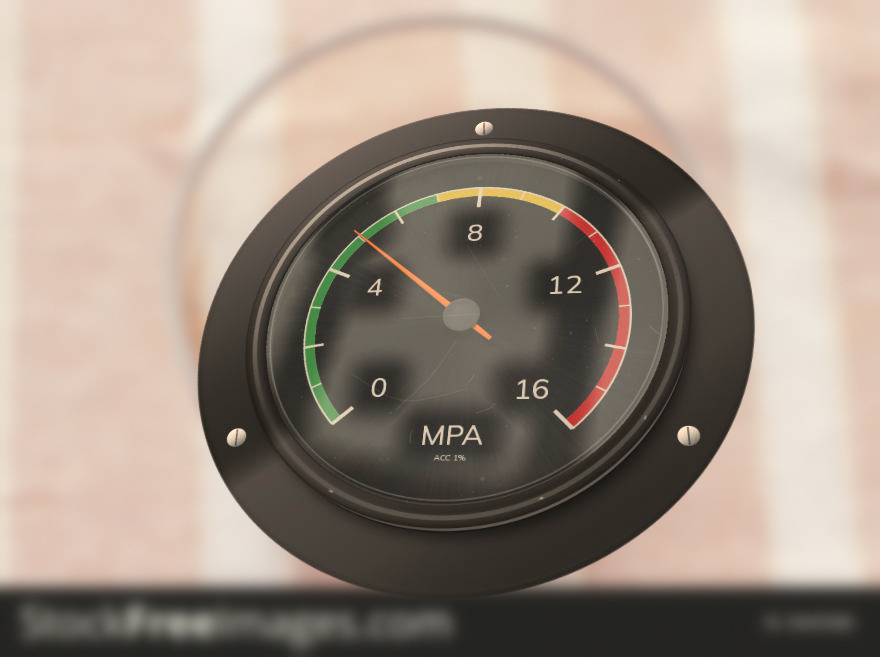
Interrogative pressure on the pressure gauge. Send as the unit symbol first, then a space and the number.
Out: MPa 5
